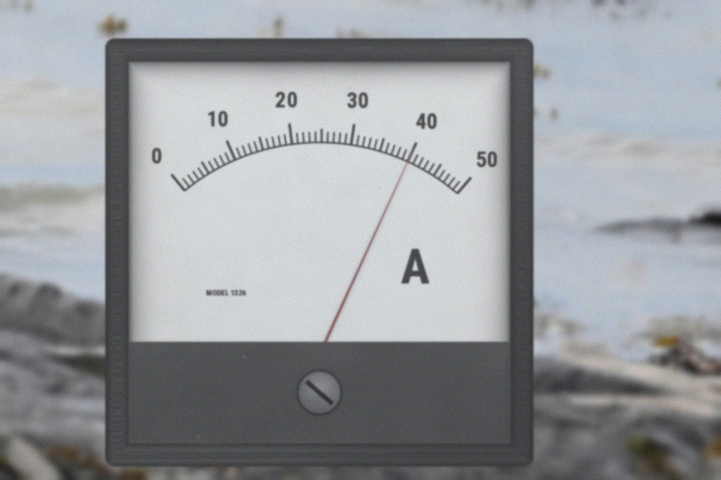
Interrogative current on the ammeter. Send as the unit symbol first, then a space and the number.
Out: A 40
